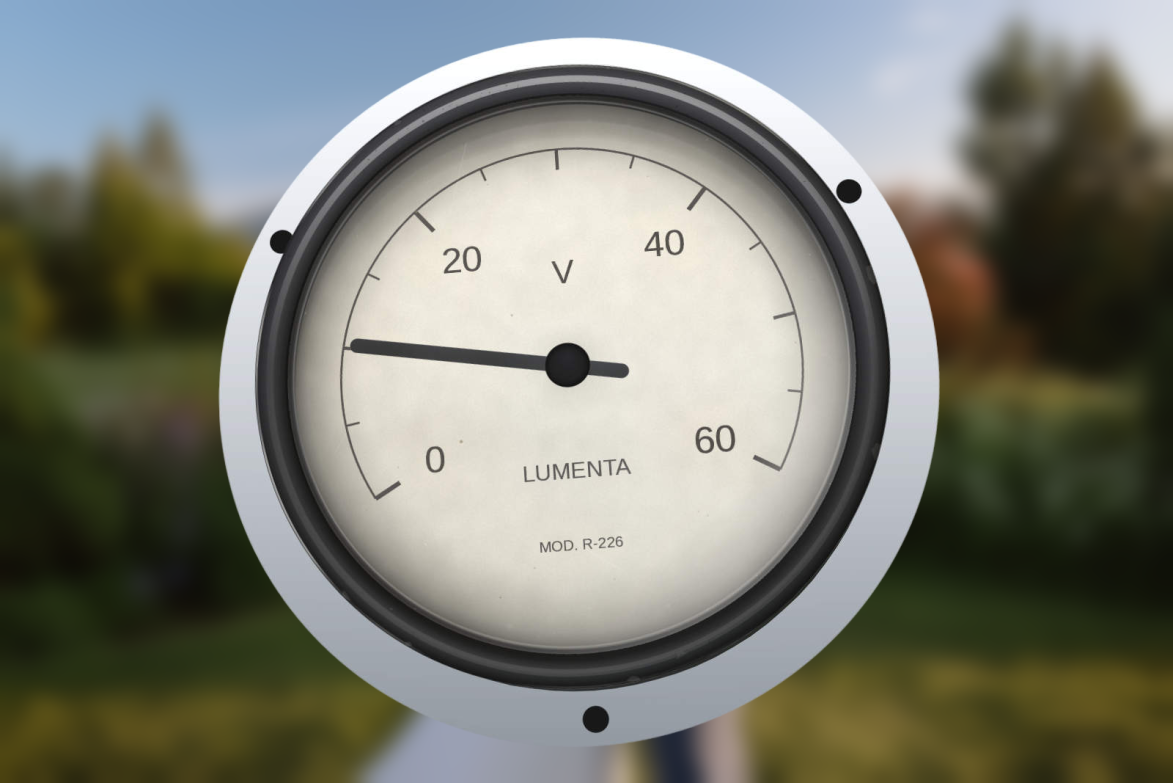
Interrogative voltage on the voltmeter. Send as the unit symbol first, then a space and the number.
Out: V 10
